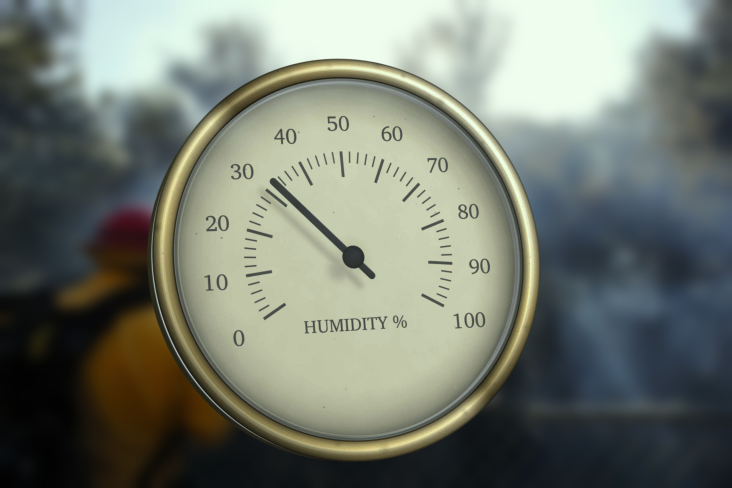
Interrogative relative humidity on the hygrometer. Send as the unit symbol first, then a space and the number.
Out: % 32
